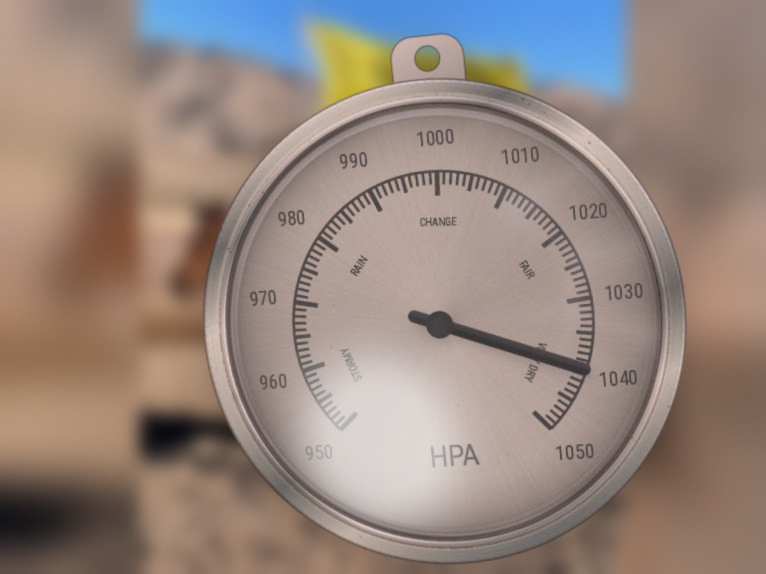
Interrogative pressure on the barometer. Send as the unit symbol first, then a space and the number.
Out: hPa 1040
